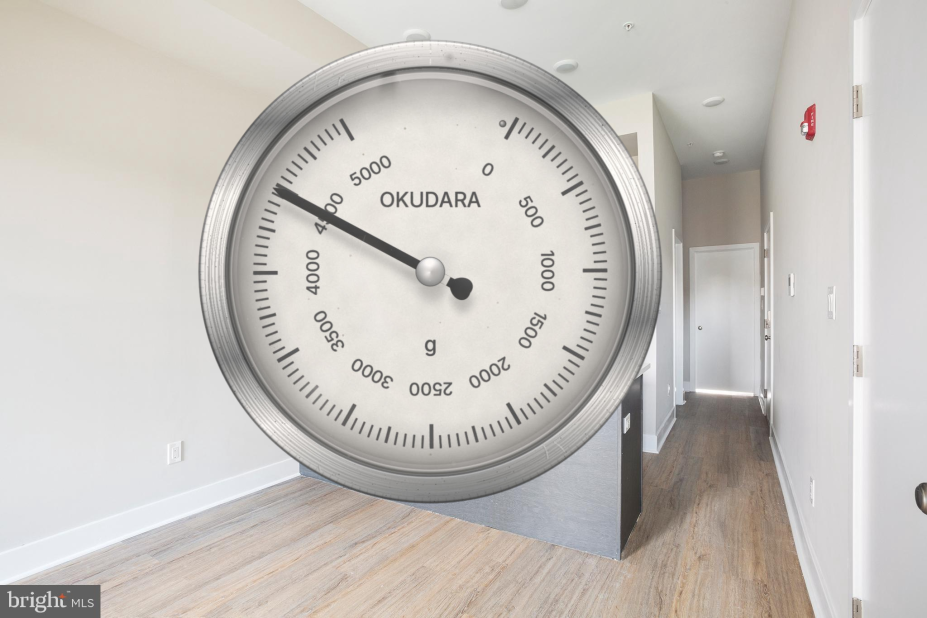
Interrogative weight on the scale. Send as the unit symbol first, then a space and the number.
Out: g 4475
